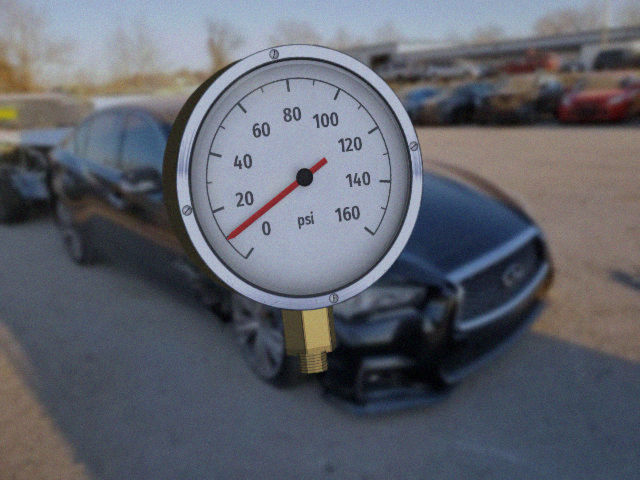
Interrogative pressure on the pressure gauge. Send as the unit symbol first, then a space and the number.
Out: psi 10
